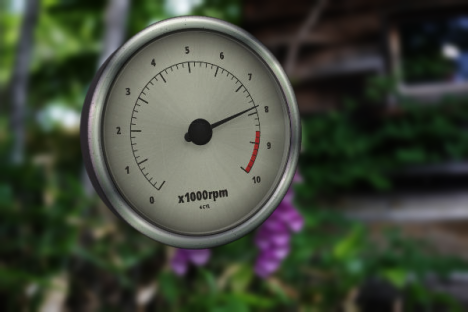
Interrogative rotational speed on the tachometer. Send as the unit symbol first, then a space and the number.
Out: rpm 7800
